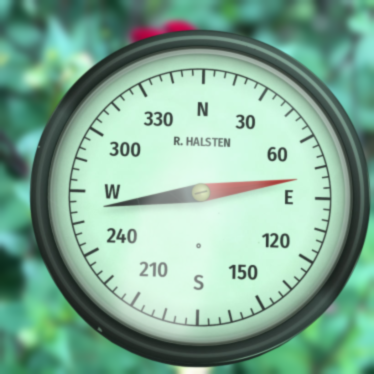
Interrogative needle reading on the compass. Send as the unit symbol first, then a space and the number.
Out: ° 80
